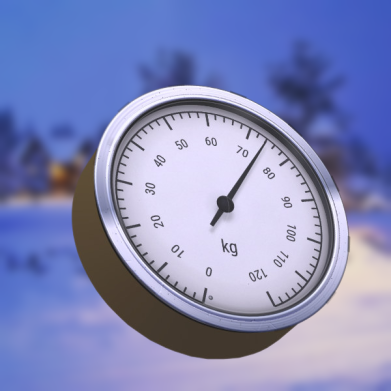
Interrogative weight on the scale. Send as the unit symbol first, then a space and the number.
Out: kg 74
